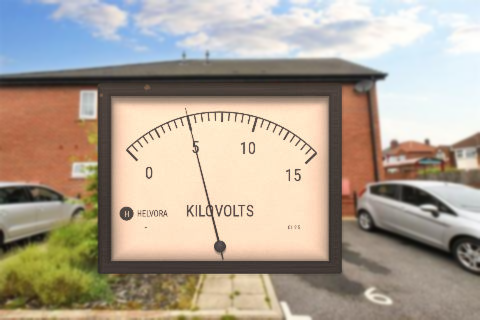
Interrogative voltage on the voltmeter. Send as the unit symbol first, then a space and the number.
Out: kV 5
